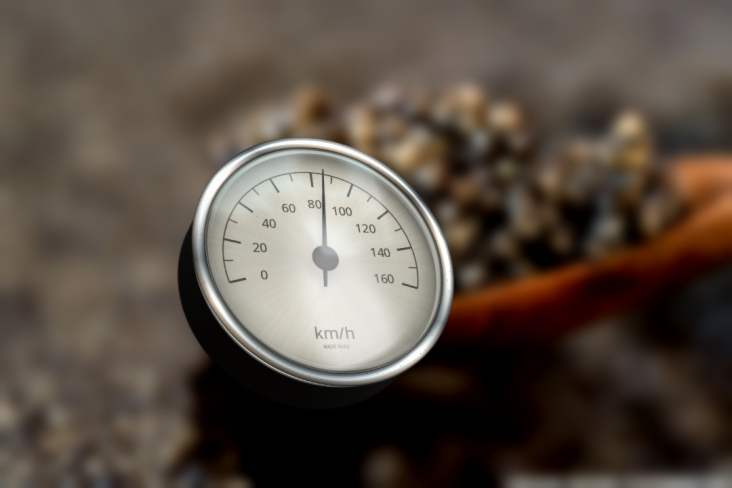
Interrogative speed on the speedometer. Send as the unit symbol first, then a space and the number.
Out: km/h 85
